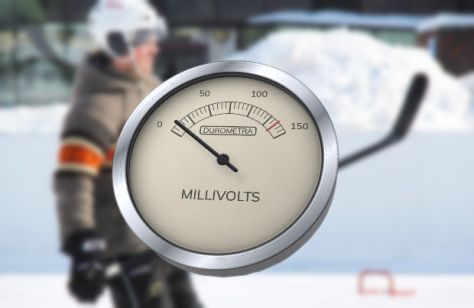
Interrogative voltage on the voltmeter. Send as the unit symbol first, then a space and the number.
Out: mV 10
